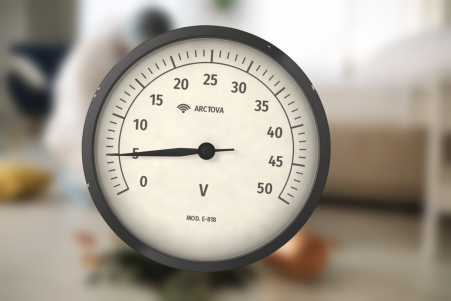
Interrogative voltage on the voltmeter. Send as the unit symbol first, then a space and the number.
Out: V 5
